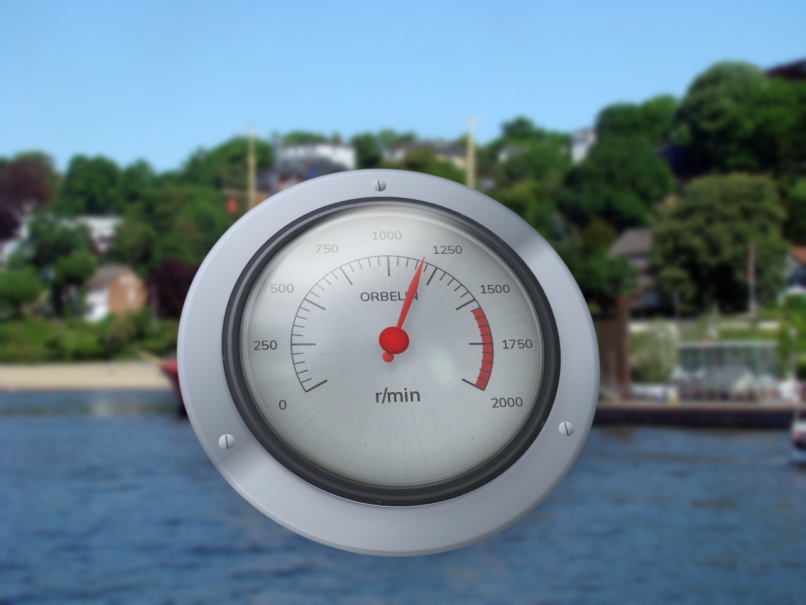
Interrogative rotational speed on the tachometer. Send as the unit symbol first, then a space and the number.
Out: rpm 1175
